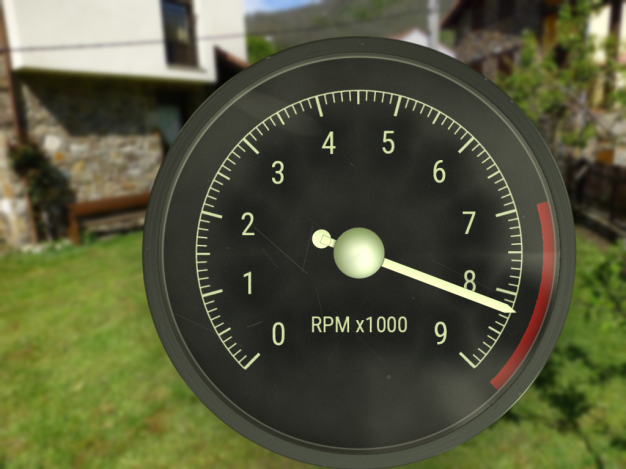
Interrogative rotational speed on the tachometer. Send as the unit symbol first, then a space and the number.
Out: rpm 8200
